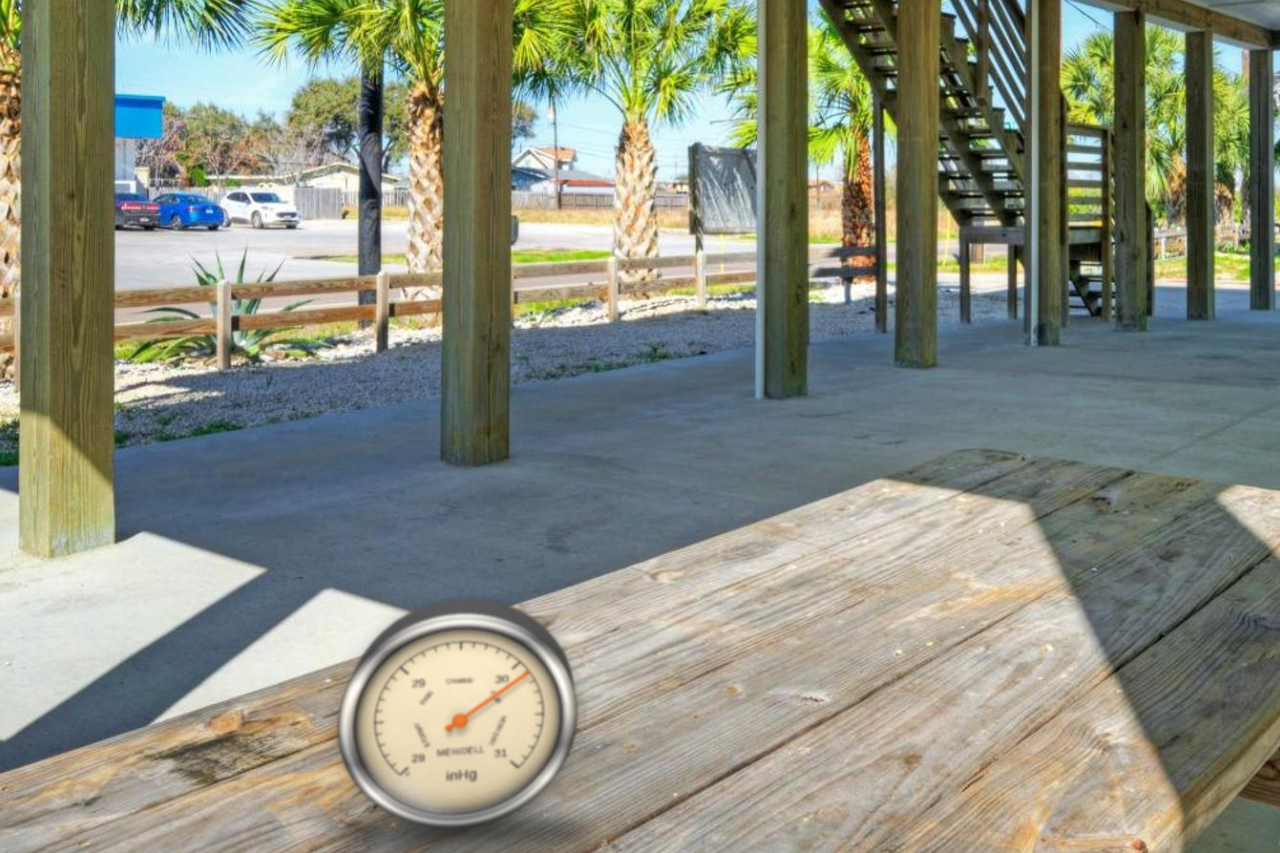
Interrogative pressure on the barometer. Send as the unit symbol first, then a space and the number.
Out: inHg 30.1
